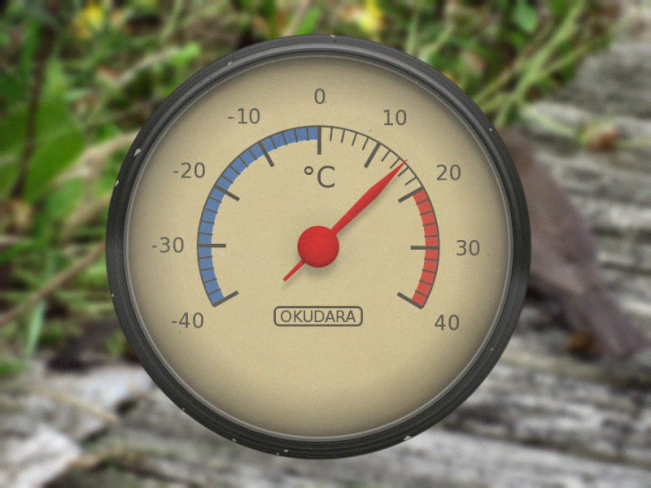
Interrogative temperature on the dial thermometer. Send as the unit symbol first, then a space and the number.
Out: °C 15
